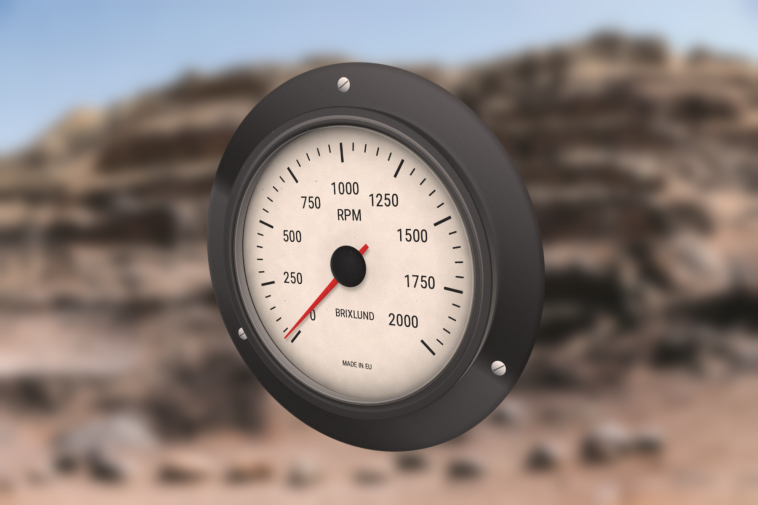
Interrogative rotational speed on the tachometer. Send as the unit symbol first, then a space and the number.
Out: rpm 25
